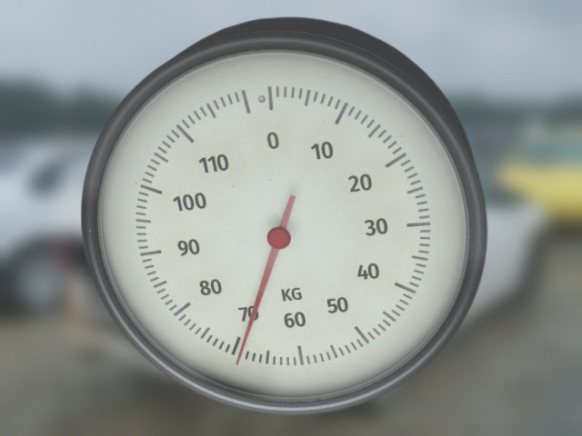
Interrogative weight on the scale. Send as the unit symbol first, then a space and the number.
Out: kg 69
